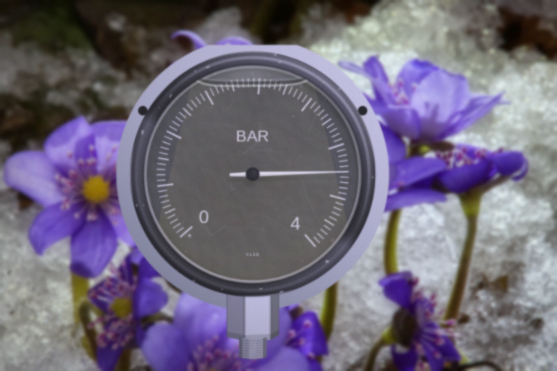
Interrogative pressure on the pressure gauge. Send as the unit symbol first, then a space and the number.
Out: bar 3.25
